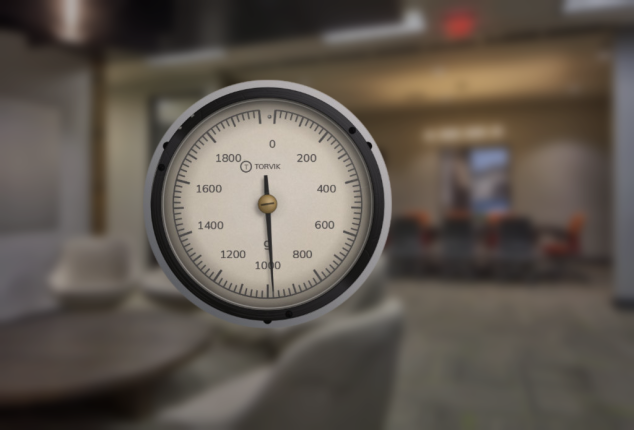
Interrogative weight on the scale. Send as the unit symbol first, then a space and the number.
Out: g 980
